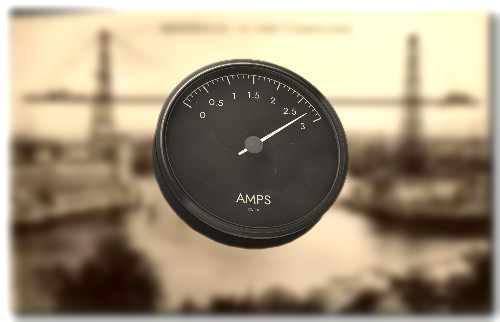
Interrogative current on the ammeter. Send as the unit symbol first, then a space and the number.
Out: A 2.8
